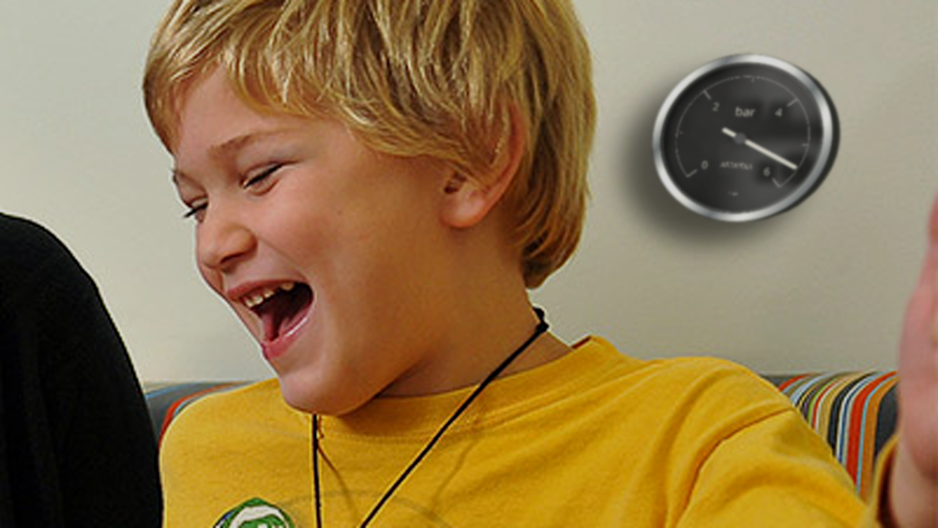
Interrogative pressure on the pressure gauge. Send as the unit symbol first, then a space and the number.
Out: bar 5.5
